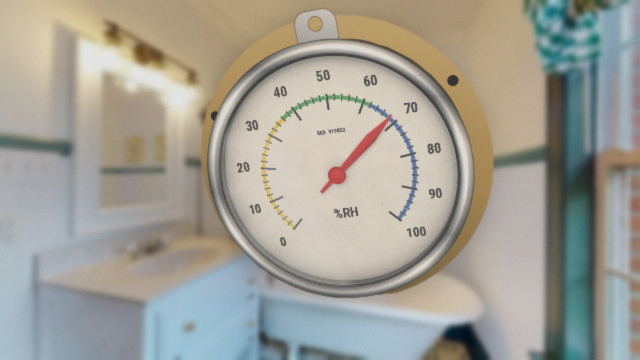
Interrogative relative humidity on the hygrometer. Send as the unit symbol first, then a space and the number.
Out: % 68
